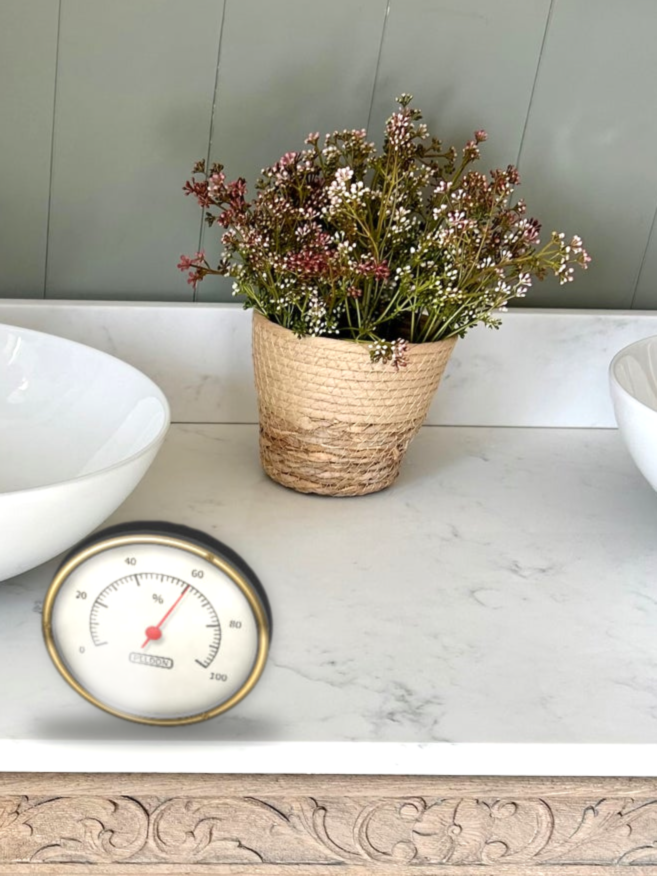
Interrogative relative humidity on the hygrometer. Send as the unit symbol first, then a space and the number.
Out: % 60
